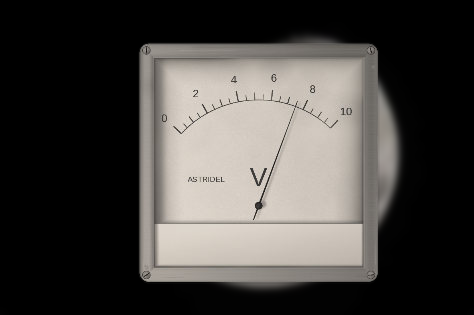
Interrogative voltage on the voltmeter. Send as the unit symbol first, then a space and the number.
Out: V 7.5
